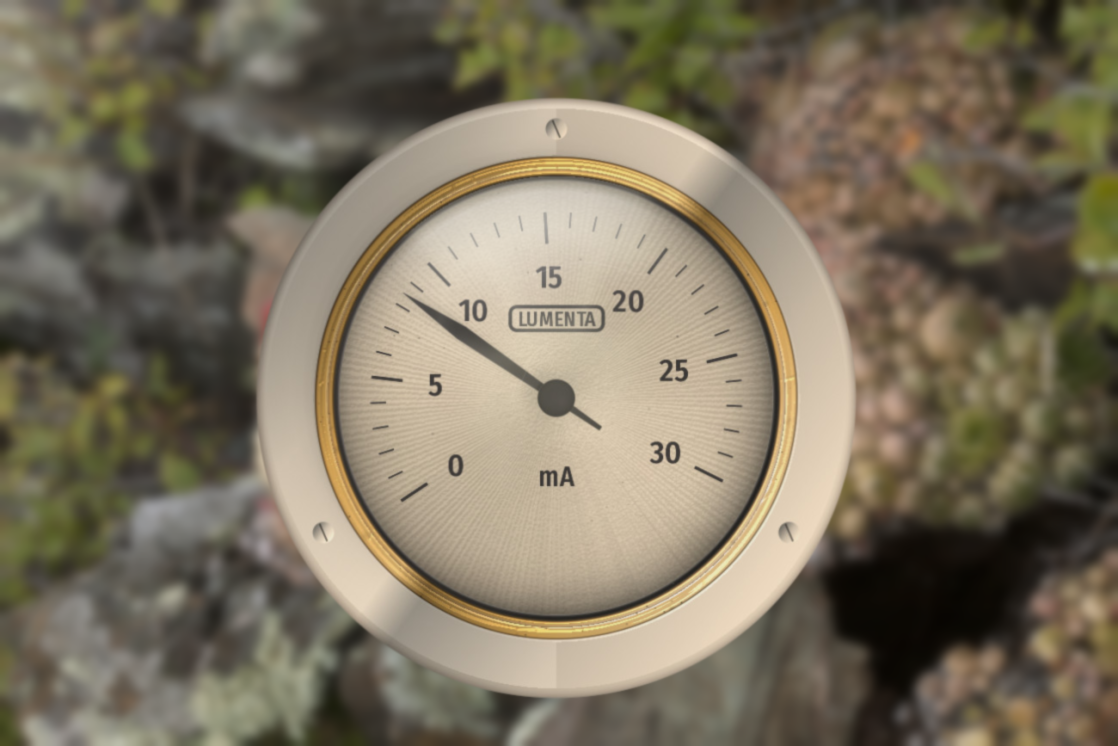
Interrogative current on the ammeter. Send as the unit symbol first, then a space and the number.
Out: mA 8.5
